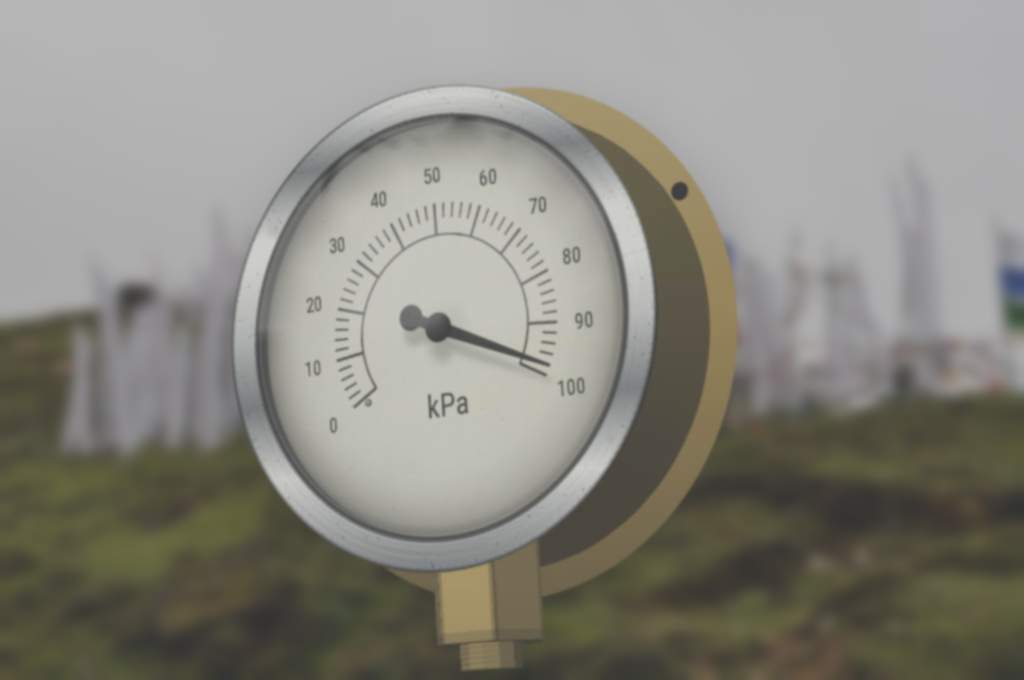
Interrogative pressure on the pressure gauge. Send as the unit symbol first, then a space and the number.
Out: kPa 98
